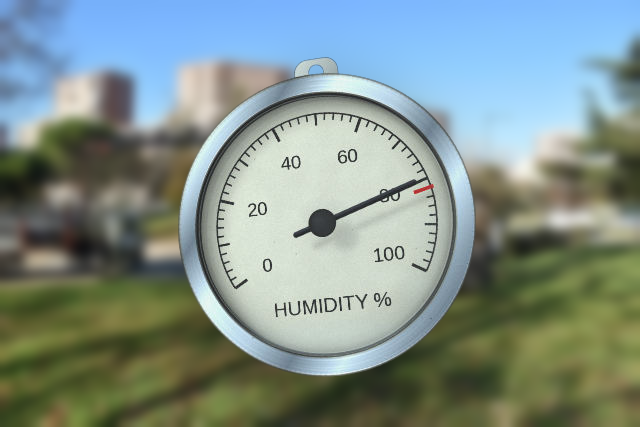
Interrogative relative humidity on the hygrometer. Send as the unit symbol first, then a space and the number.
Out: % 80
